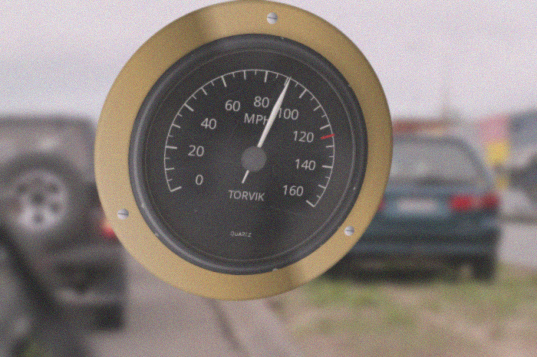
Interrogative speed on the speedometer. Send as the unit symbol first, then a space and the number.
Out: mph 90
